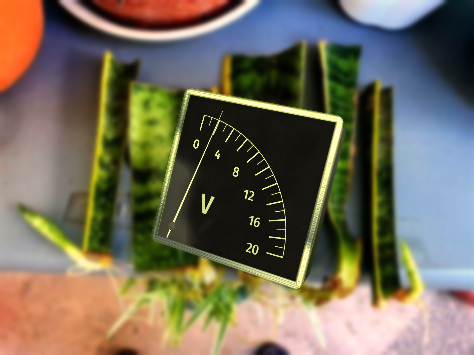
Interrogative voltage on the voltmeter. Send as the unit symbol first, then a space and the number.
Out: V 2
